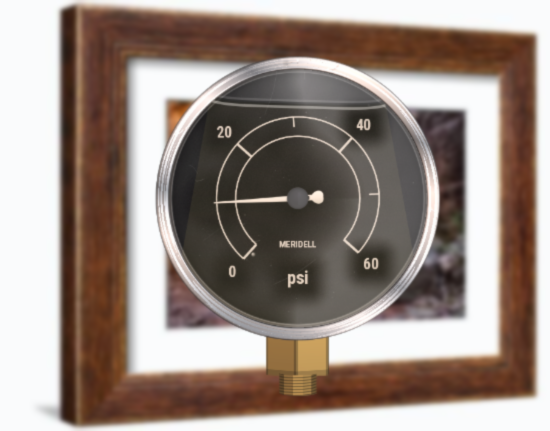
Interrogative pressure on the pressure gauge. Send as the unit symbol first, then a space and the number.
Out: psi 10
